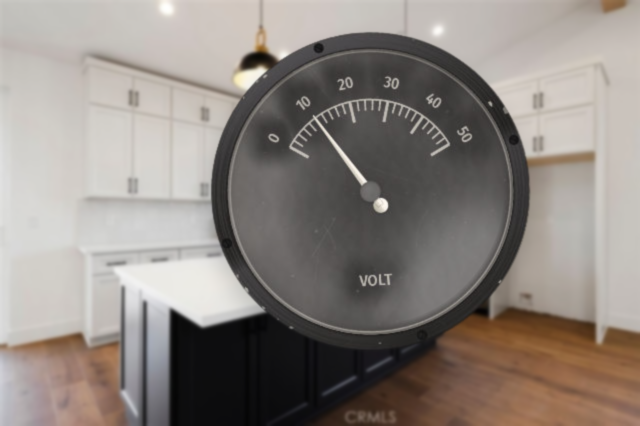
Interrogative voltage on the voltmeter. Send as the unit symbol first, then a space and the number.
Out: V 10
